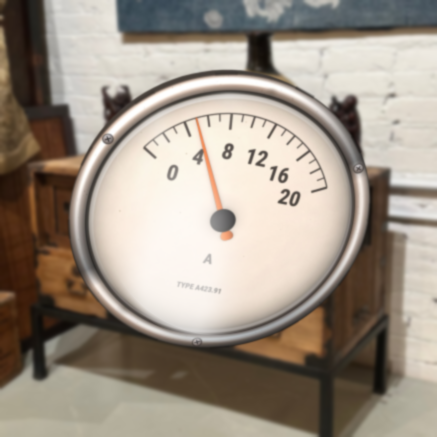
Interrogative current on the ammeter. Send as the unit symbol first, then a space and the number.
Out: A 5
